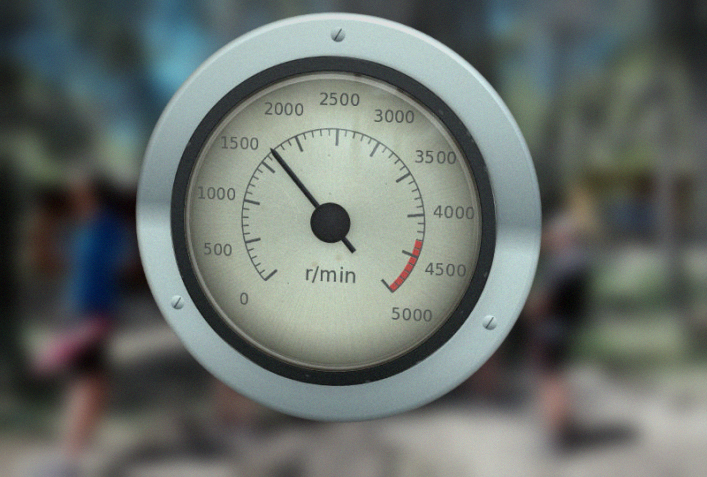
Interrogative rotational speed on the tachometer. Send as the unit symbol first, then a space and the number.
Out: rpm 1700
